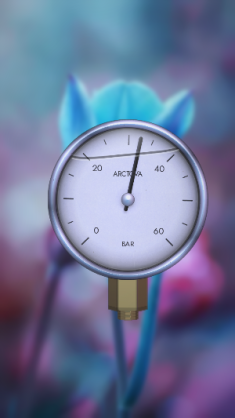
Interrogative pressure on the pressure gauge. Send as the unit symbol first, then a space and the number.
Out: bar 32.5
